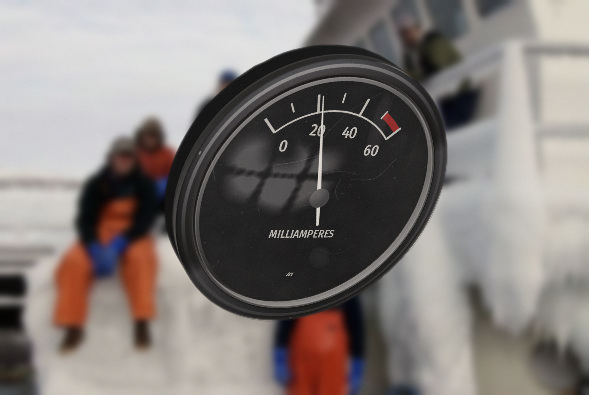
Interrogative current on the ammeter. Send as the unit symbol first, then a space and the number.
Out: mA 20
